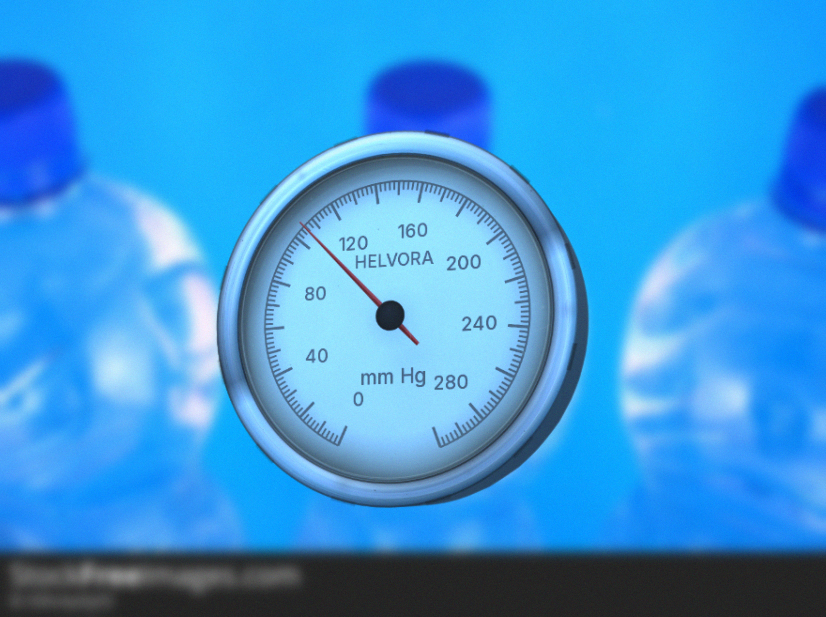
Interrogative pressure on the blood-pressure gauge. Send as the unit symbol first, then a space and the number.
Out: mmHg 106
